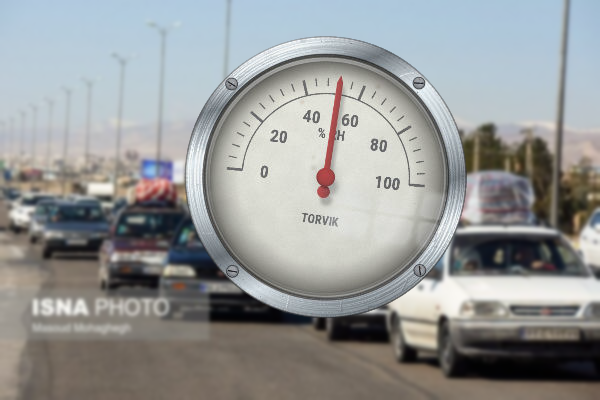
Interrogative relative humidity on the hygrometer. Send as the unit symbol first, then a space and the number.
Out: % 52
